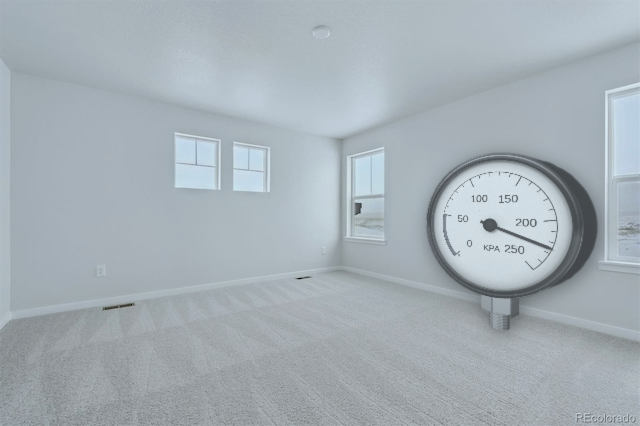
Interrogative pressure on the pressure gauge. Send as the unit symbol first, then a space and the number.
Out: kPa 225
